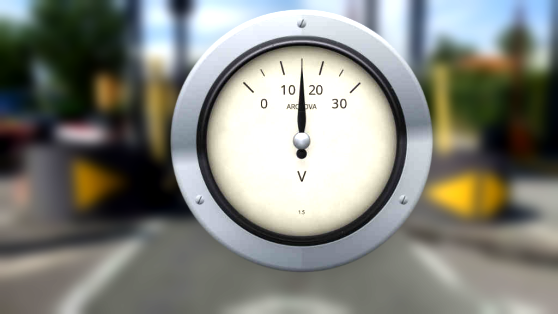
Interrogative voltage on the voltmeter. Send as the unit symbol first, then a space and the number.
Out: V 15
